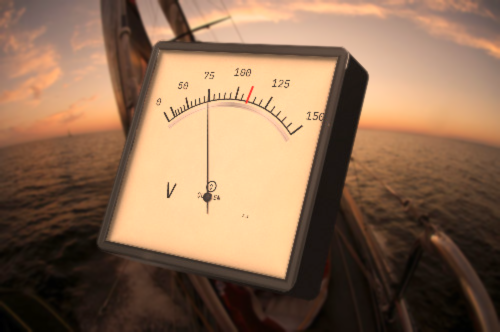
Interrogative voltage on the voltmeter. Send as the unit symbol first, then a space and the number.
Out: V 75
